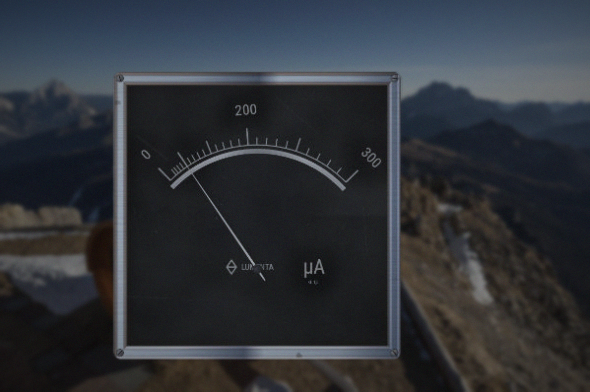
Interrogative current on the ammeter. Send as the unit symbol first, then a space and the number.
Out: µA 100
